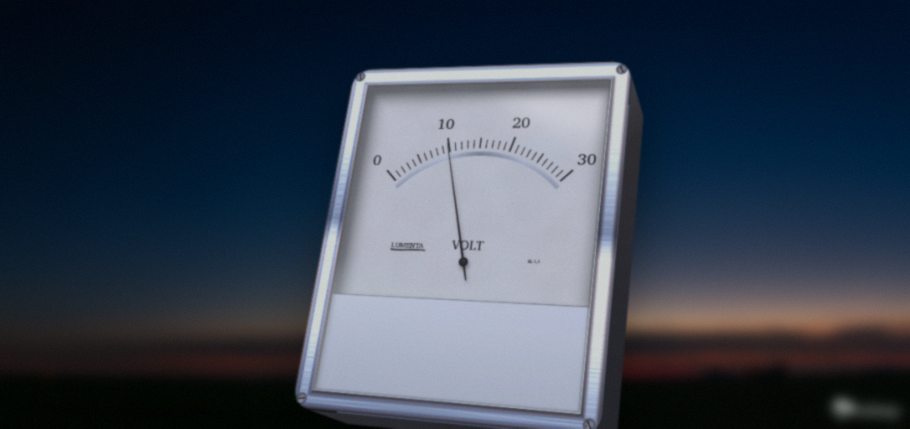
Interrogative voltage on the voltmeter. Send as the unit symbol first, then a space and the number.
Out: V 10
